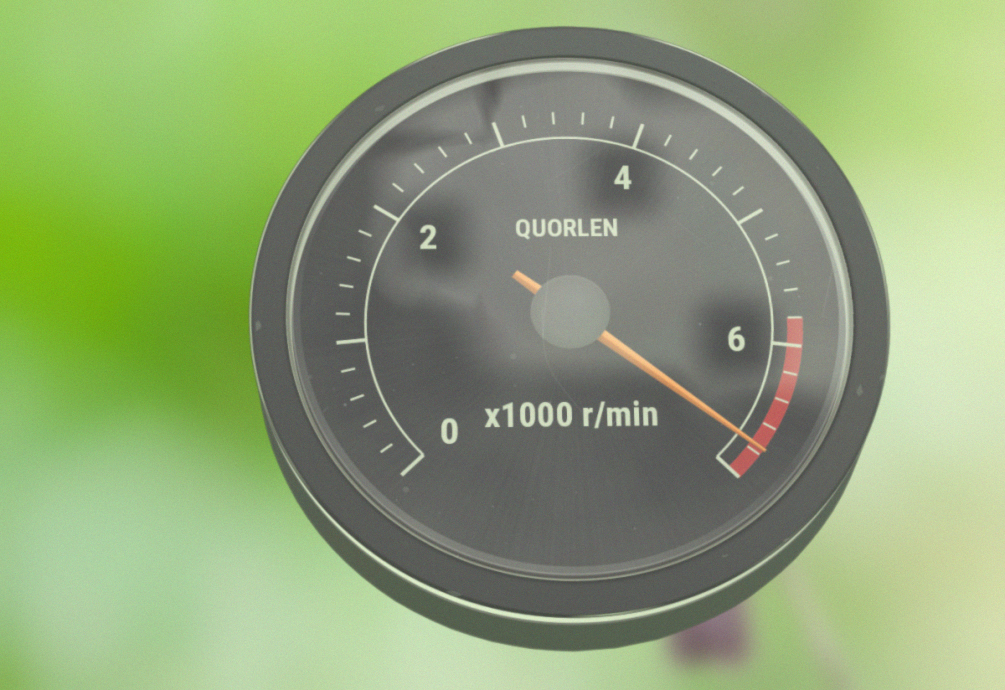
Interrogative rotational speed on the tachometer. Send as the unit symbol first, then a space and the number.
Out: rpm 6800
